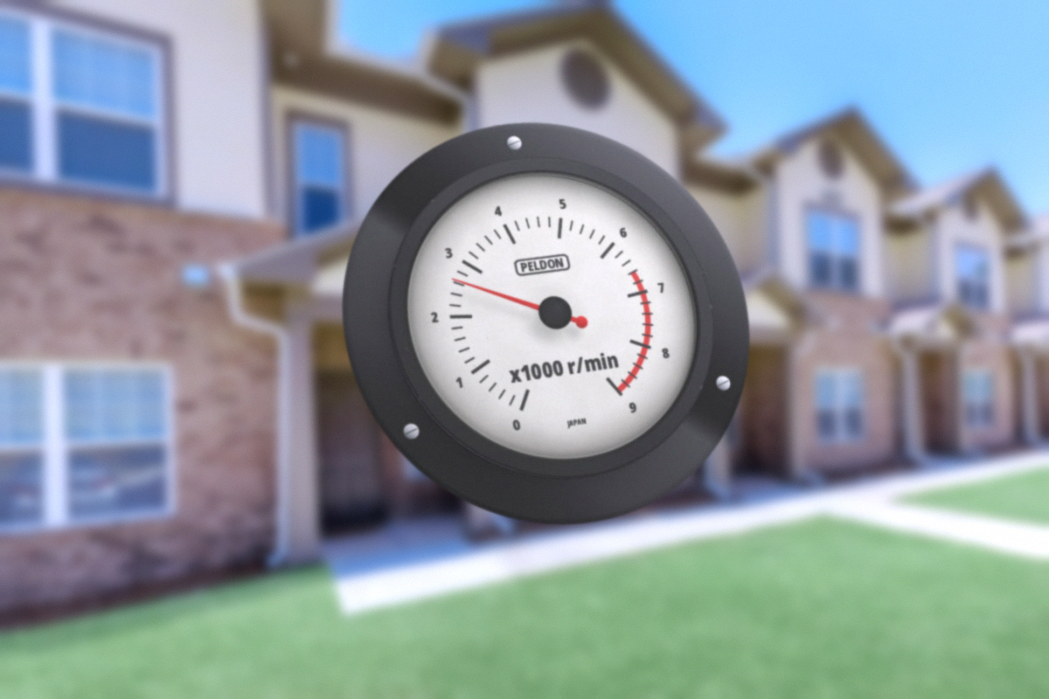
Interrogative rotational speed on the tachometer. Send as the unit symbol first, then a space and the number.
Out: rpm 2600
